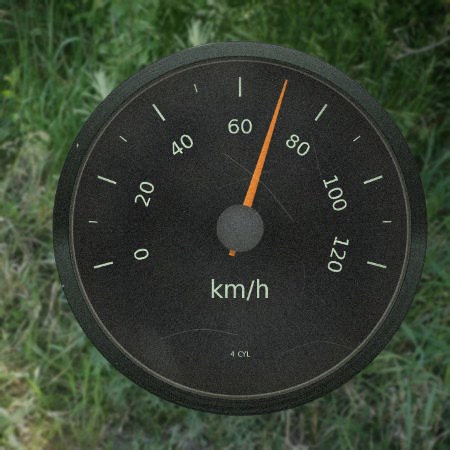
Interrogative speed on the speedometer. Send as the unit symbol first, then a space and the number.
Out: km/h 70
